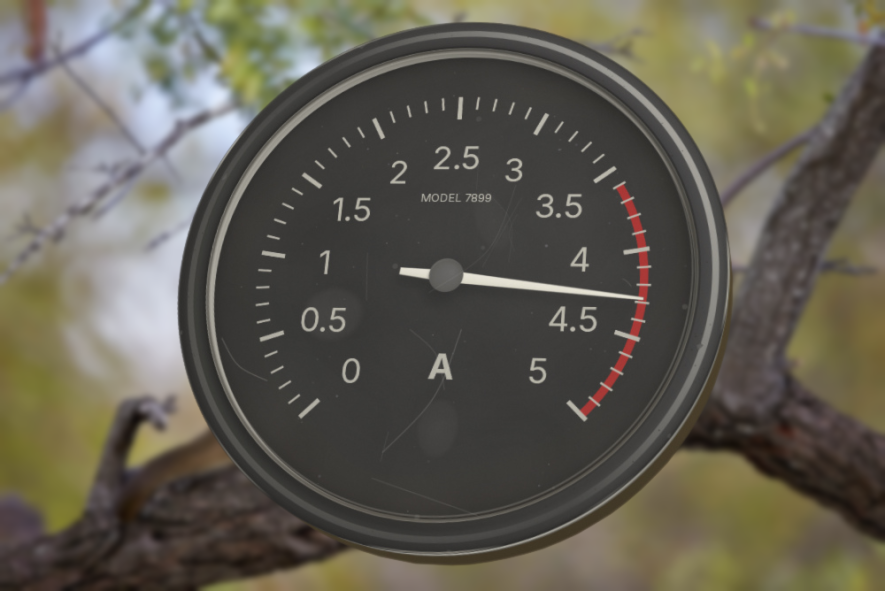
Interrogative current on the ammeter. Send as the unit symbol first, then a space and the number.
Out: A 4.3
